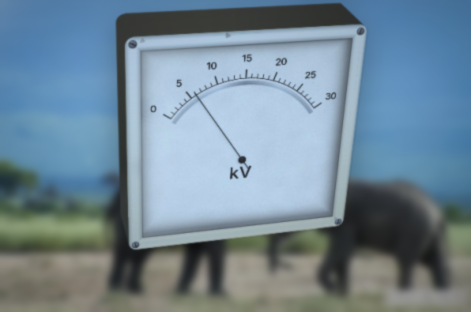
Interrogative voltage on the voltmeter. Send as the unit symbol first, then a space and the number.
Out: kV 6
